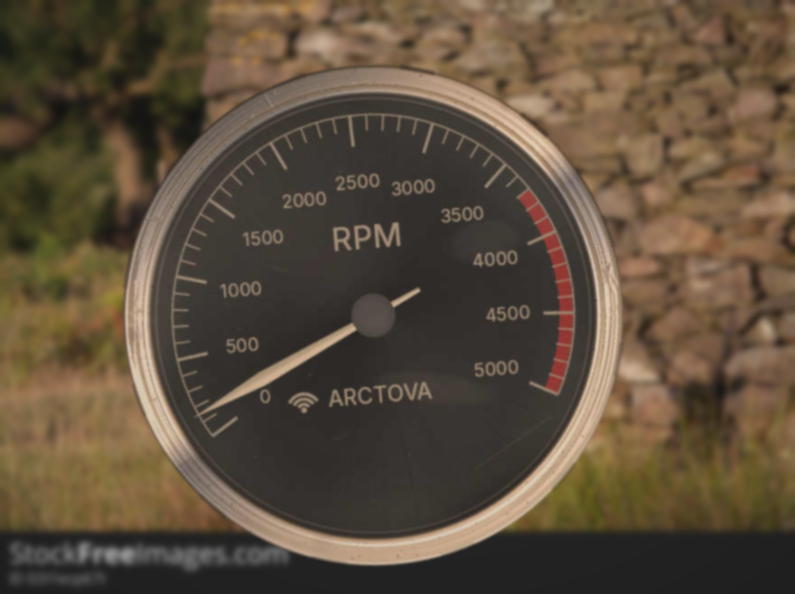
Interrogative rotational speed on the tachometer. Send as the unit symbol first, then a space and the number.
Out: rpm 150
